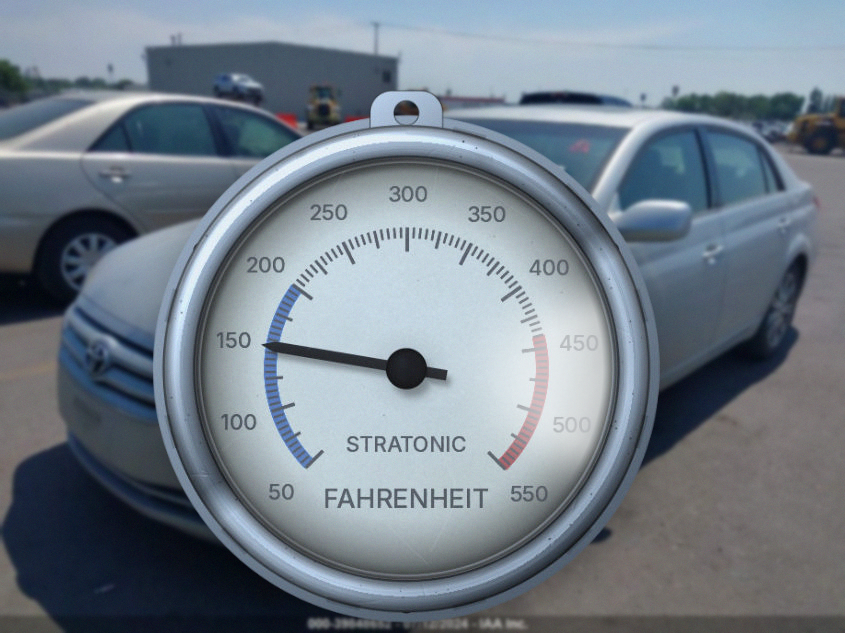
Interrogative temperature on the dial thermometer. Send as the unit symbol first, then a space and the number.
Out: °F 150
